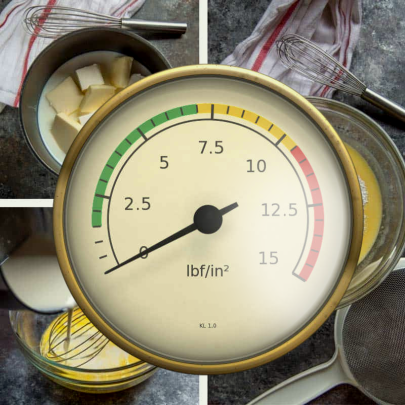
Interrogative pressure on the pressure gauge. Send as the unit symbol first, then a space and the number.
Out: psi 0
